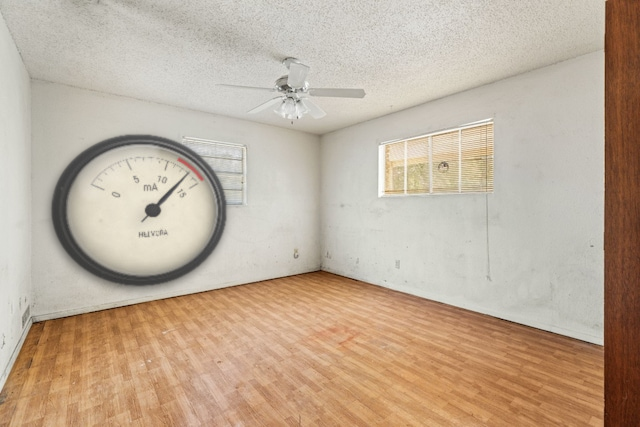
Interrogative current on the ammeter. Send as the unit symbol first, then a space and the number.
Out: mA 13
